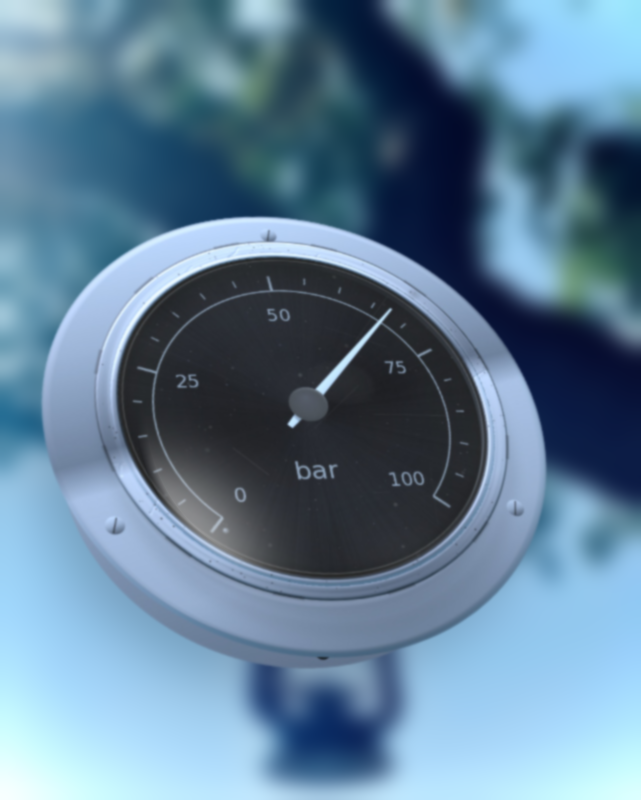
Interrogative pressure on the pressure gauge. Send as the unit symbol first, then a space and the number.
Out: bar 67.5
